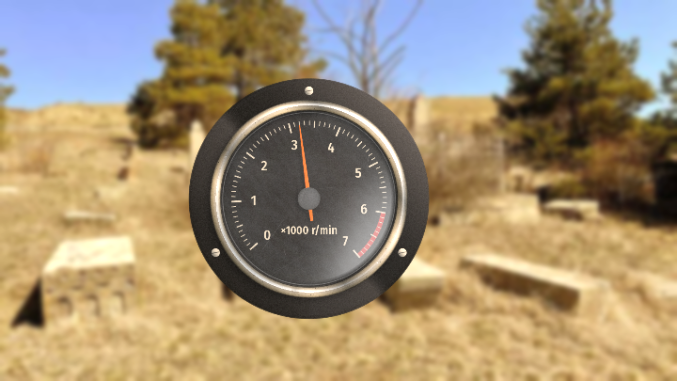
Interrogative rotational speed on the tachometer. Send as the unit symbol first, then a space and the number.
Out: rpm 3200
